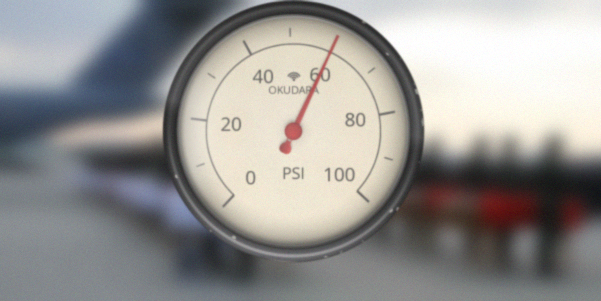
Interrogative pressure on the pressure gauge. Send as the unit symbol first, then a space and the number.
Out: psi 60
